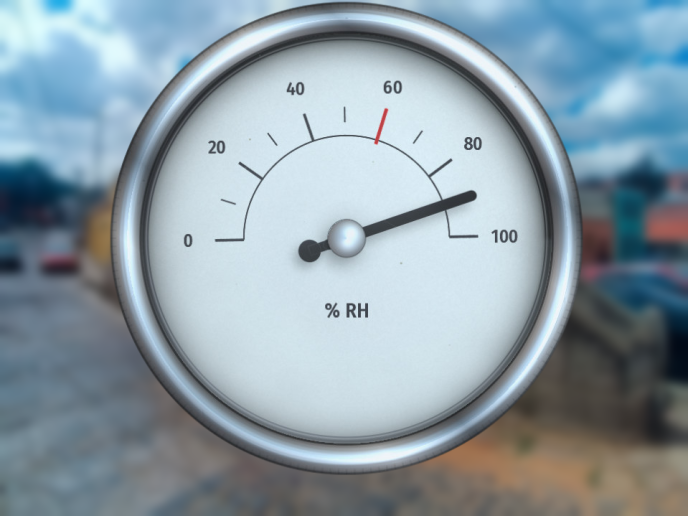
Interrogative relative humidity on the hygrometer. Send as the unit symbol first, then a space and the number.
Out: % 90
